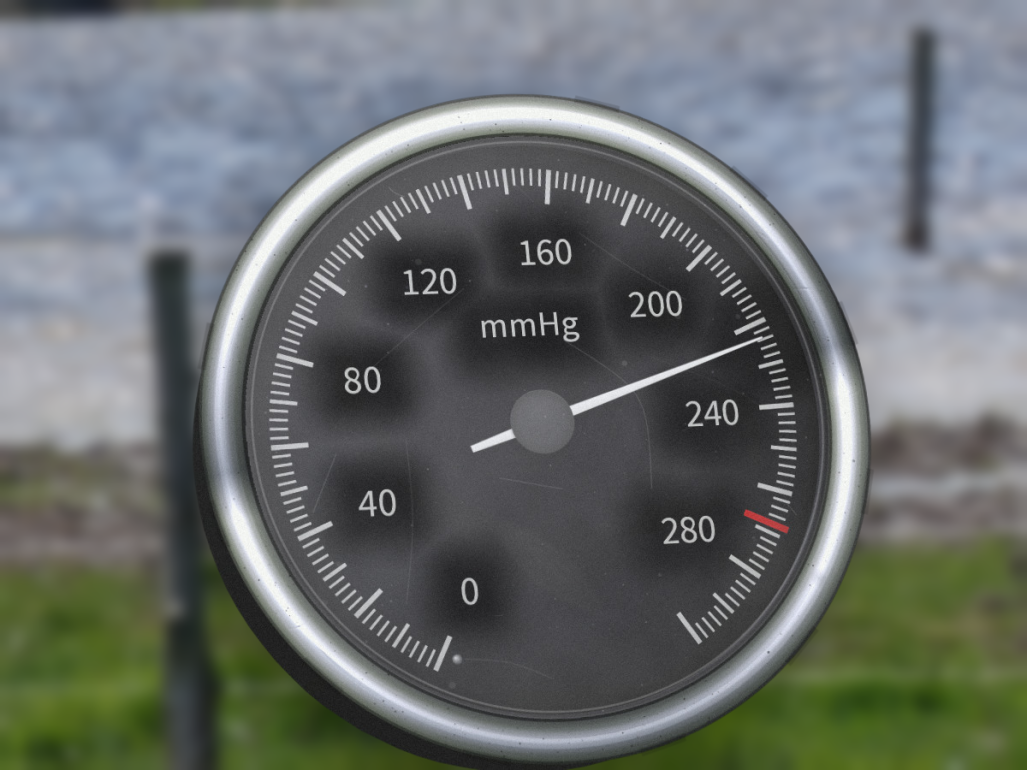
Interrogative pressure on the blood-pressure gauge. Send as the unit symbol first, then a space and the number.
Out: mmHg 224
